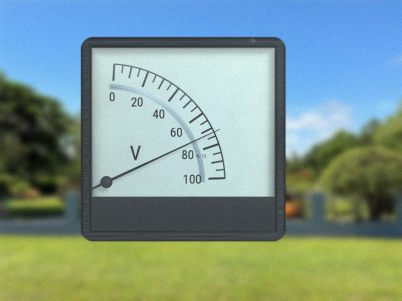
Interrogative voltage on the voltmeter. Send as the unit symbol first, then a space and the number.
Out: V 72.5
